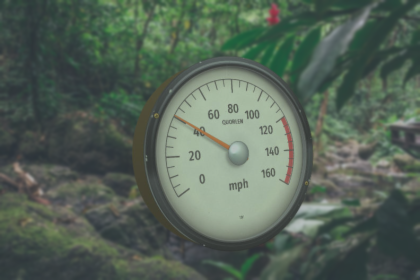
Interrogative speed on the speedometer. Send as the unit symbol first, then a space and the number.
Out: mph 40
